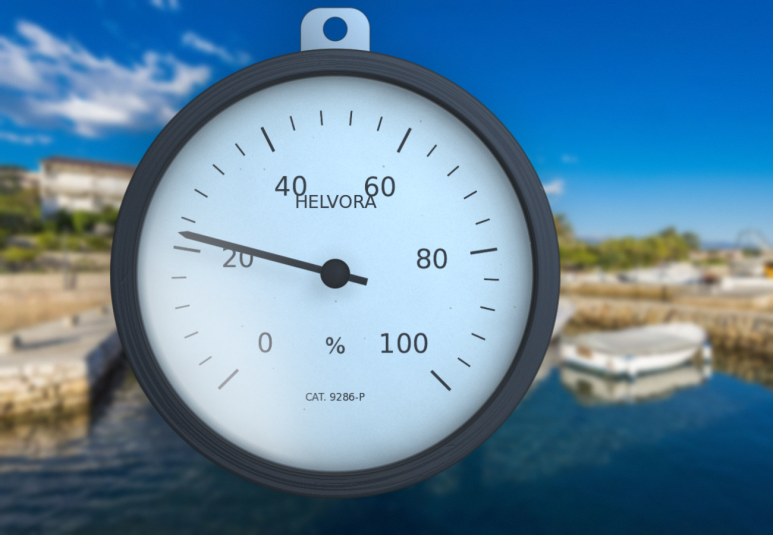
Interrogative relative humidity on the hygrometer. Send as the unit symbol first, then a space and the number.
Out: % 22
